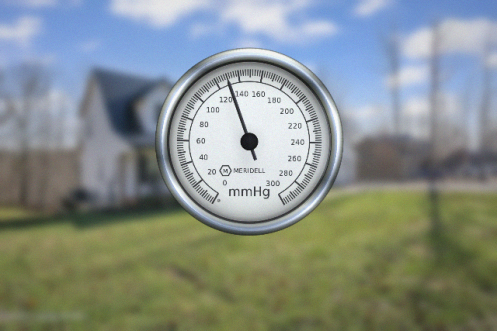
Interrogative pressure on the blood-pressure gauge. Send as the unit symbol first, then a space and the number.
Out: mmHg 130
